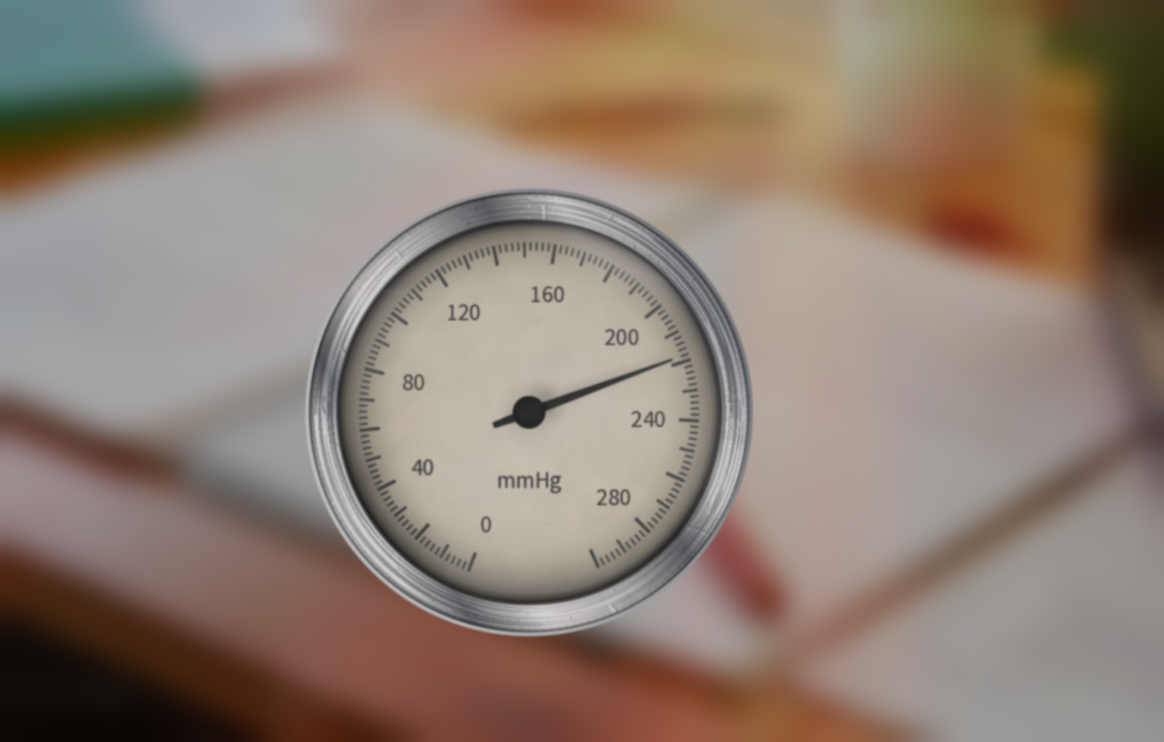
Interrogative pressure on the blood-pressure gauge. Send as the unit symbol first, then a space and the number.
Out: mmHg 218
